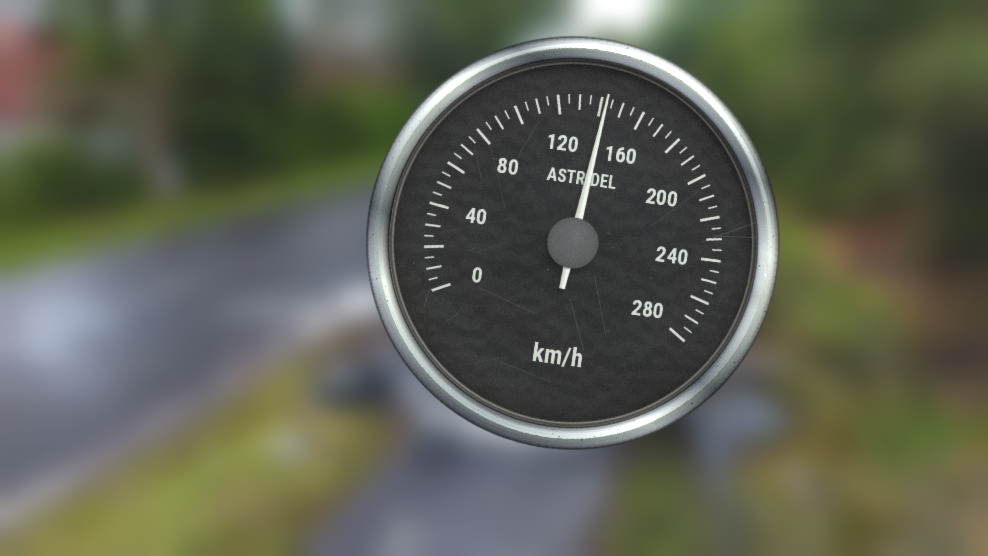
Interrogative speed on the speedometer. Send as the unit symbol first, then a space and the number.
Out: km/h 142.5
